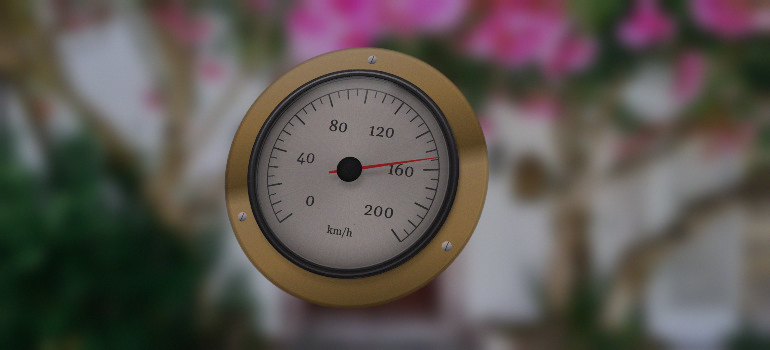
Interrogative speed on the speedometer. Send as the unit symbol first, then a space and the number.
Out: km/h 155
